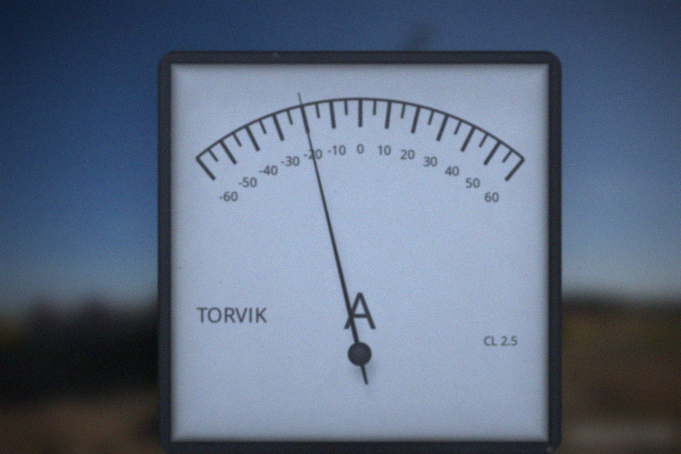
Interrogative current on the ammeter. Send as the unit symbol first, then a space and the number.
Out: A -20
